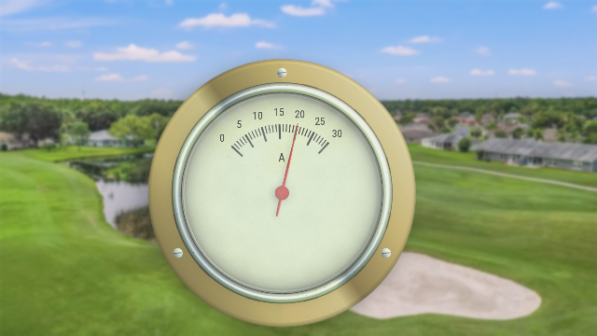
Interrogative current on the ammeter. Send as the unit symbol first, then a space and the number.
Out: A 20
